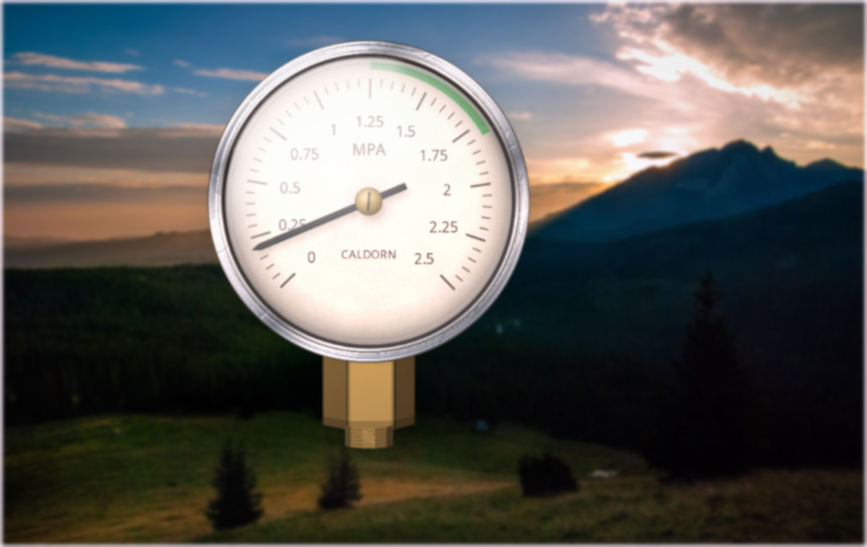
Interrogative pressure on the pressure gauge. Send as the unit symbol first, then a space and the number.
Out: MPa 0.2
